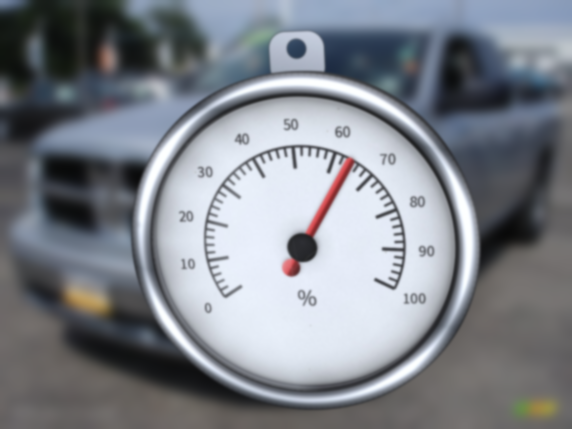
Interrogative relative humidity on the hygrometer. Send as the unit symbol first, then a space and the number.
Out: % 64
